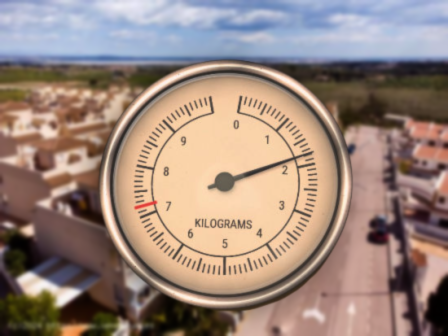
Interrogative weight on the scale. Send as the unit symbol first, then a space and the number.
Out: kg 1.8
